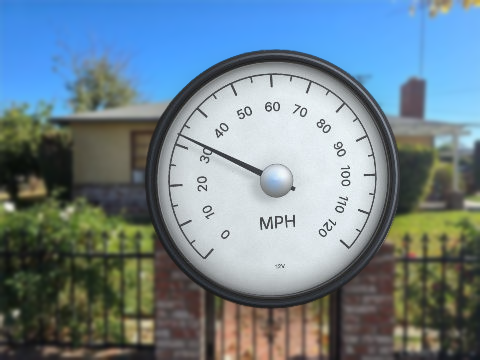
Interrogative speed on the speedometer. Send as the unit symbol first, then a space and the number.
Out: mph 32.5
